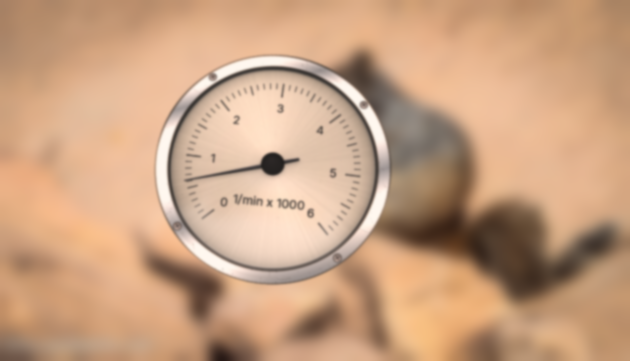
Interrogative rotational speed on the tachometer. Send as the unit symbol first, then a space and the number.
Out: rpm 600
